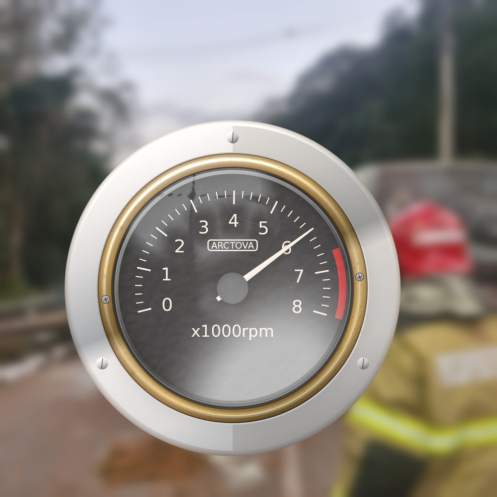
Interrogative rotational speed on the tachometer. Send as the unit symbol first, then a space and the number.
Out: rpm 6000
